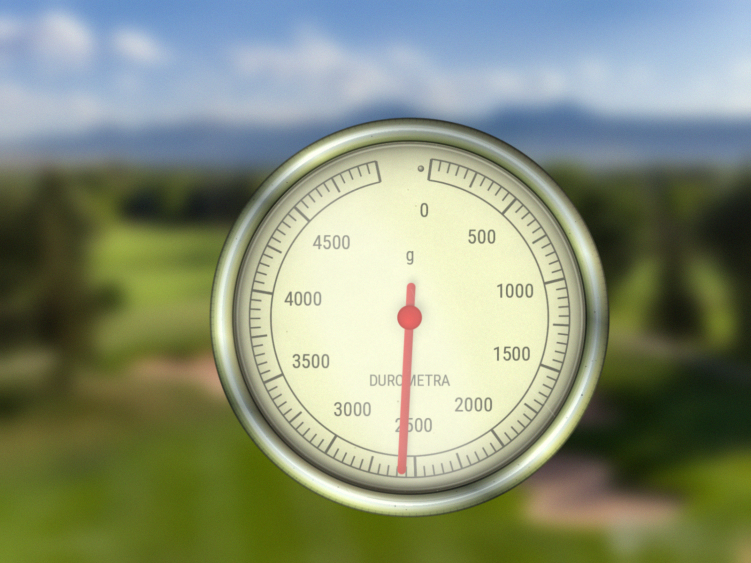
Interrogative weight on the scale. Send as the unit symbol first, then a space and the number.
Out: g 2575
